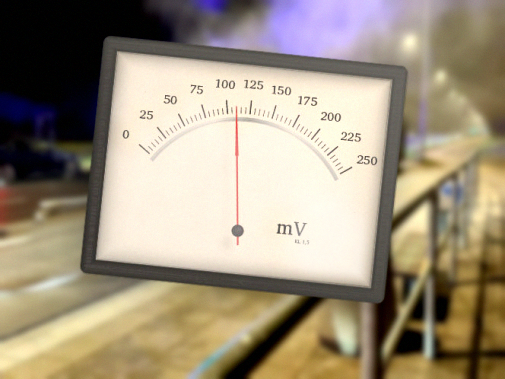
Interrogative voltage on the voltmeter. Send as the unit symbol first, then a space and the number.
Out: mV 110
